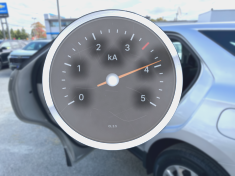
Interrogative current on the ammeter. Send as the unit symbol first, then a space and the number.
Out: kA 3.9
